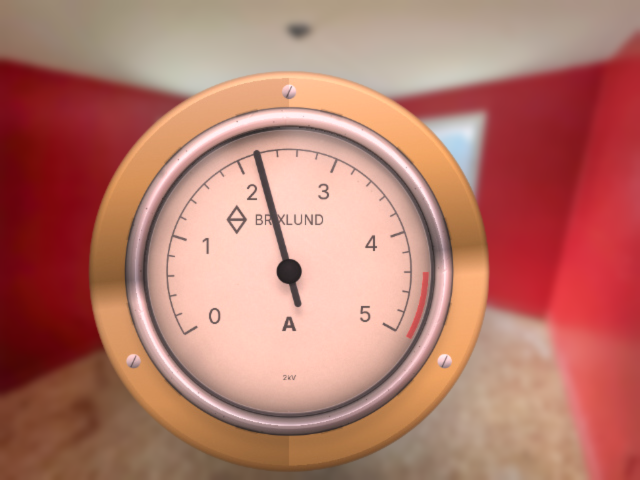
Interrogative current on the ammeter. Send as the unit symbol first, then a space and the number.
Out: A 2.2
